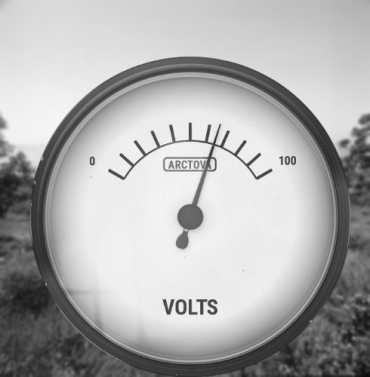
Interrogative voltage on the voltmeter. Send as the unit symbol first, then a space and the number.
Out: V 65
